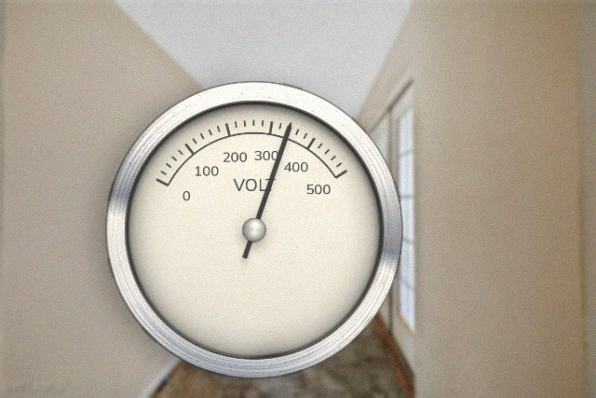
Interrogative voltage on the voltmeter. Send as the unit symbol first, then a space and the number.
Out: V 340
